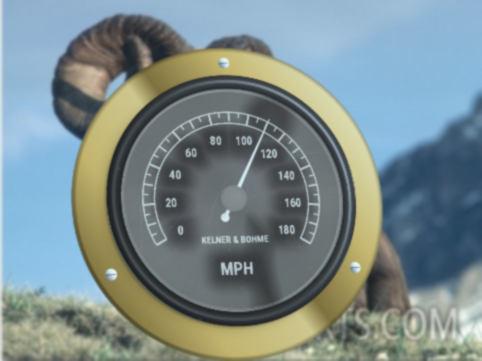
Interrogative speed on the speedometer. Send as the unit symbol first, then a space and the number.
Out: mph 110
